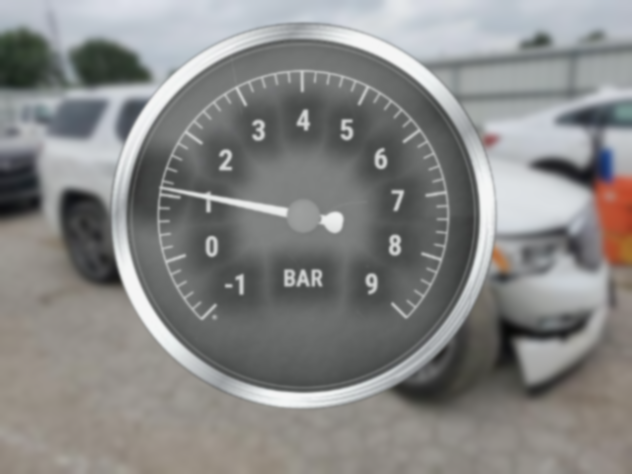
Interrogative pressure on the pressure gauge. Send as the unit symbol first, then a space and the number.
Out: bar 1.1
